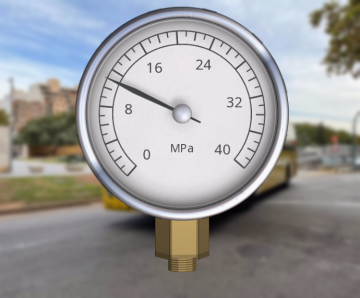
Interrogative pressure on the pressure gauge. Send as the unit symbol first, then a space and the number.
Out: MPa 11
